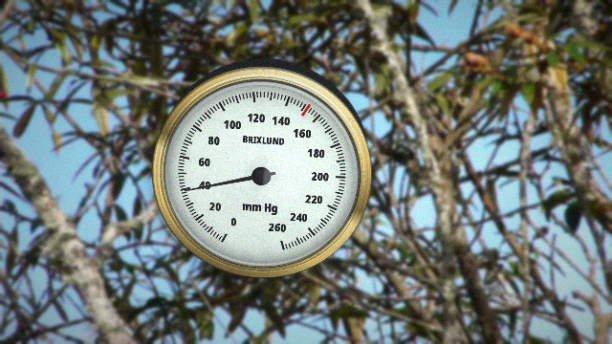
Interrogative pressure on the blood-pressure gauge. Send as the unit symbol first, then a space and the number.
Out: mmHg 40
